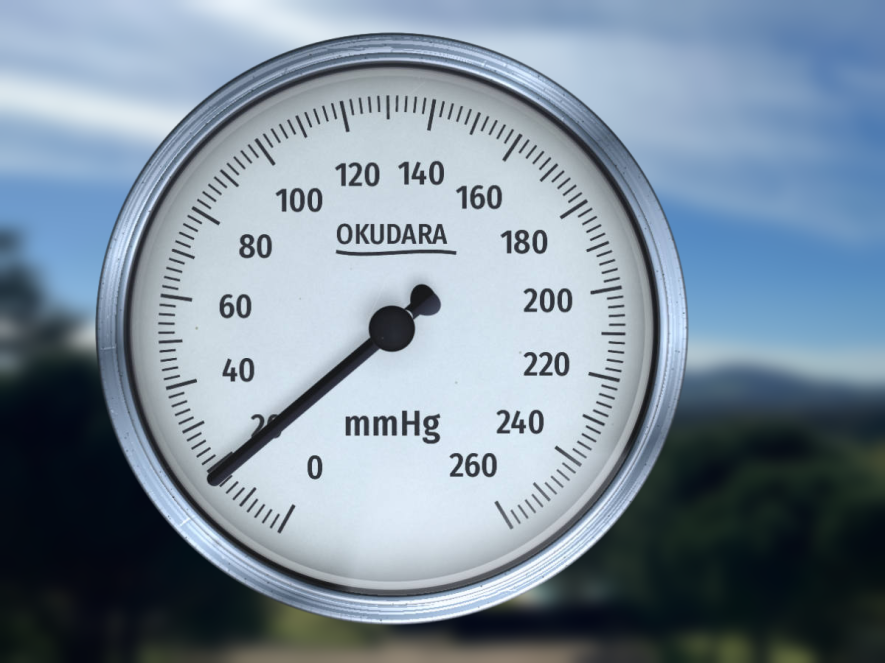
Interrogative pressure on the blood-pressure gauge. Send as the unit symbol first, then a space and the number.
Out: mmHg 18
